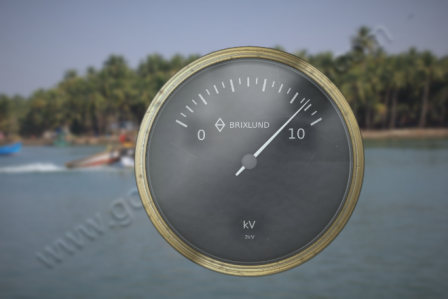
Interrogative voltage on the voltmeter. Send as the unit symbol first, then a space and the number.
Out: kV 8.75
